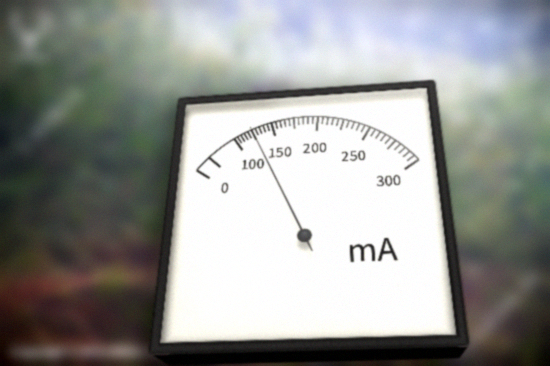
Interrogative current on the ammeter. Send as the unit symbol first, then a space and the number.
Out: mA 125
